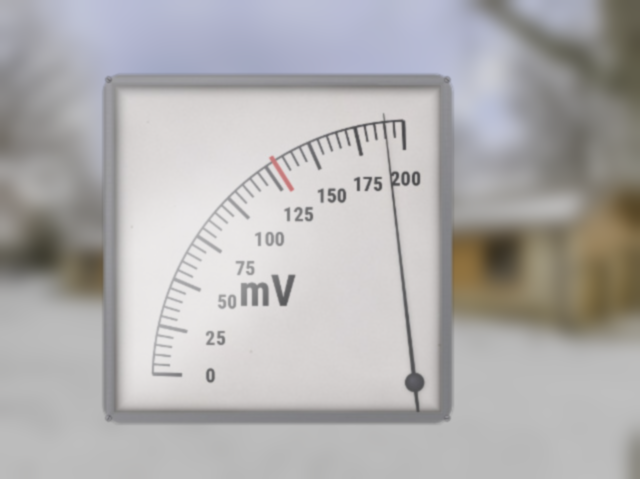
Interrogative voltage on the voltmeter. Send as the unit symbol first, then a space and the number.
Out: mV 190
